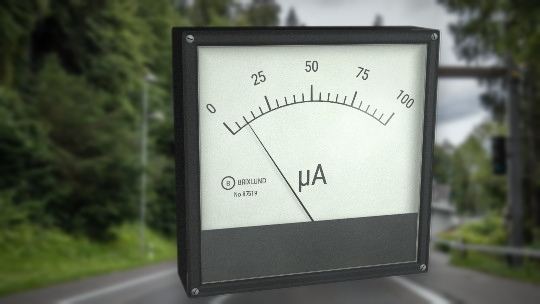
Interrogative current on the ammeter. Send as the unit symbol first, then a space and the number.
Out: µA 10
